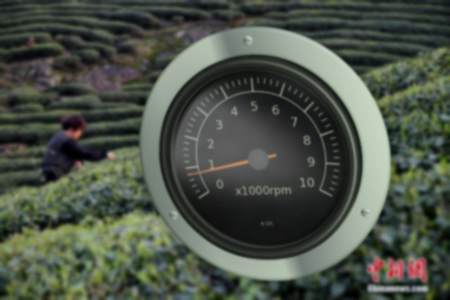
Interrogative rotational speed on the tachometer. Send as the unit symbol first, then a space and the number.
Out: rpm 800
